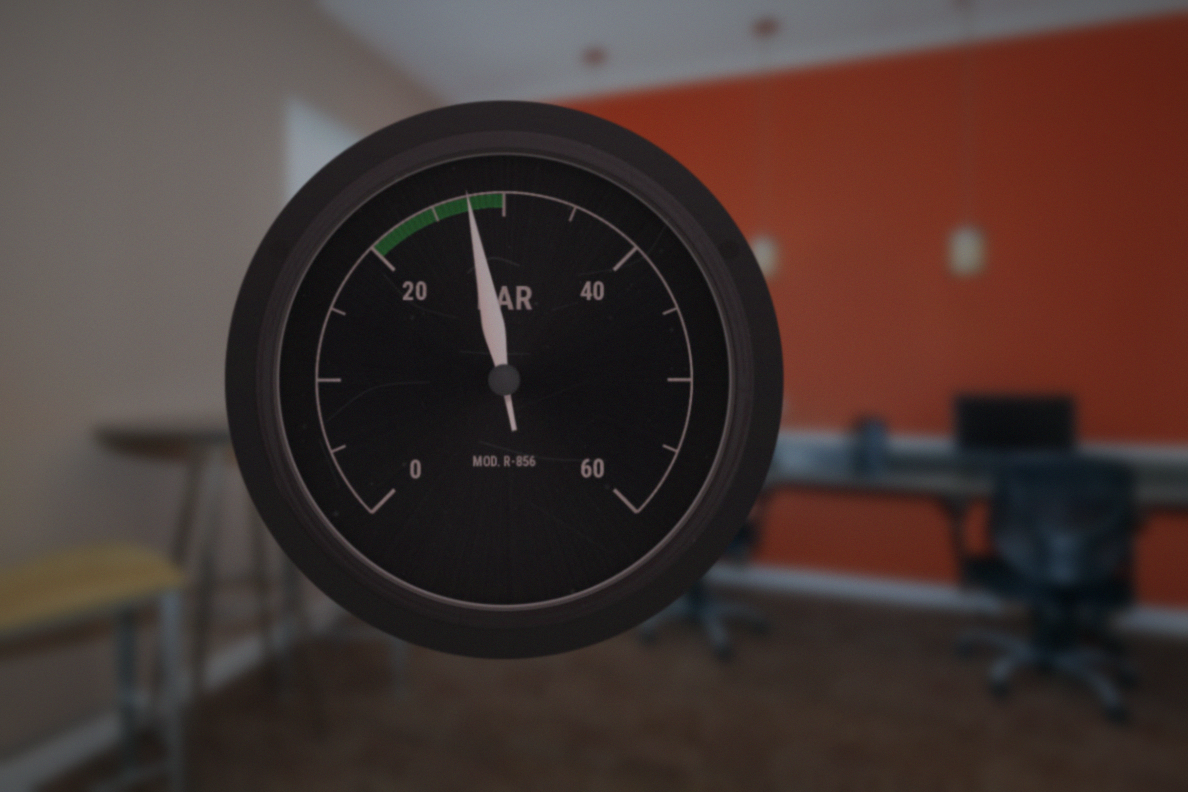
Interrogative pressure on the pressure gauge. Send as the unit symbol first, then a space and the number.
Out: bar 27.5
